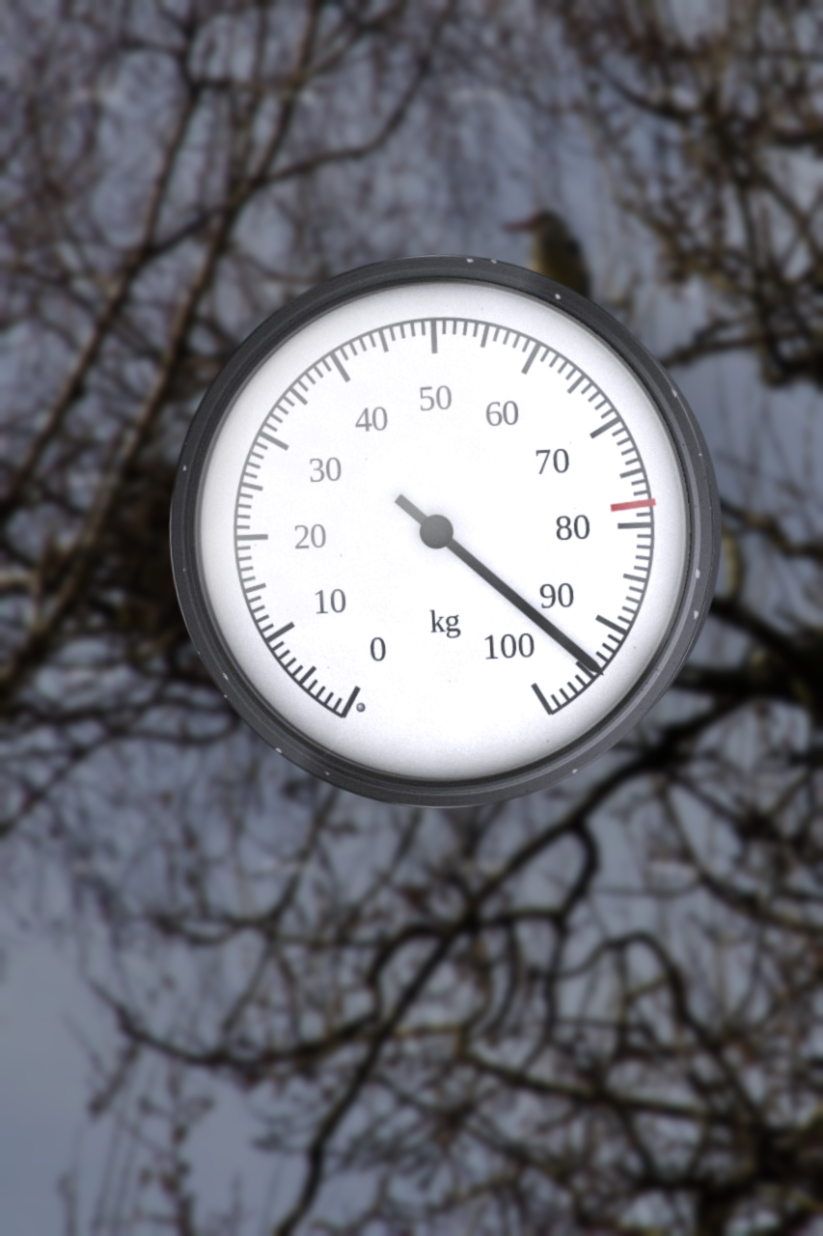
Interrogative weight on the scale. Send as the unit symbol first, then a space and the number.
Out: kg 94
